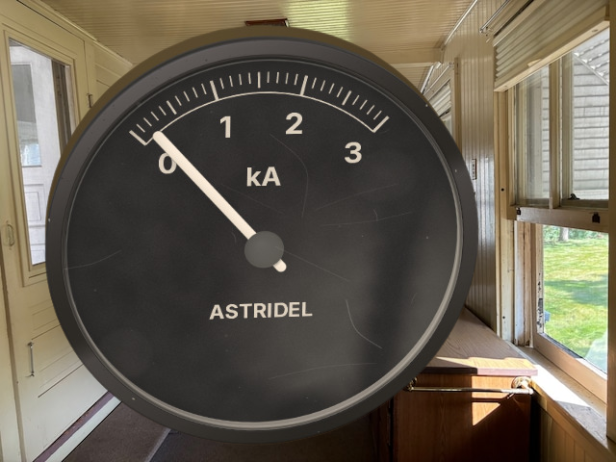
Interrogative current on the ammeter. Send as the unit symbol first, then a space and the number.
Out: kA 0.2
